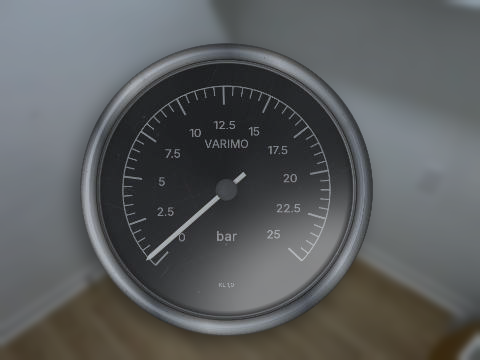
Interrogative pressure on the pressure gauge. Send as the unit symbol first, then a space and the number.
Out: bar 0.5
